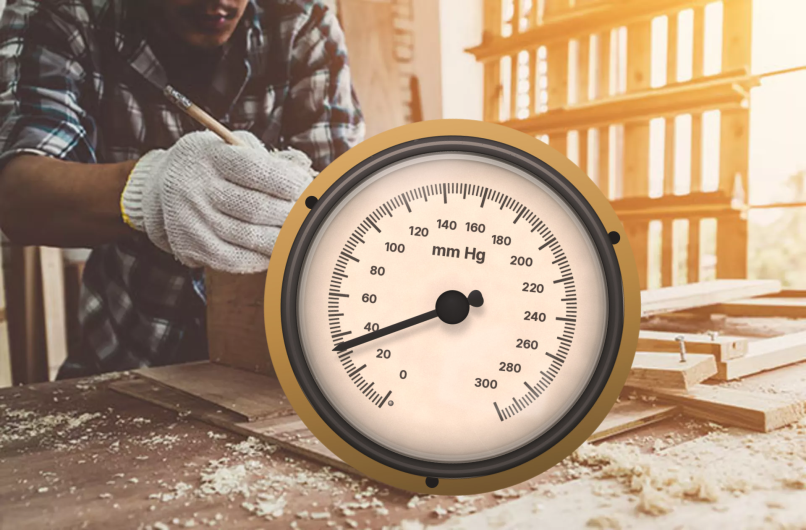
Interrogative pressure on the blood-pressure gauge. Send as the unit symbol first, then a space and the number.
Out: mmHg 34
